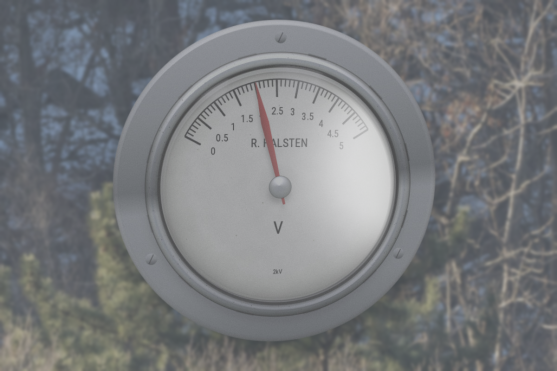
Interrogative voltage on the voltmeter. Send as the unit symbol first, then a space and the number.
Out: V 2
